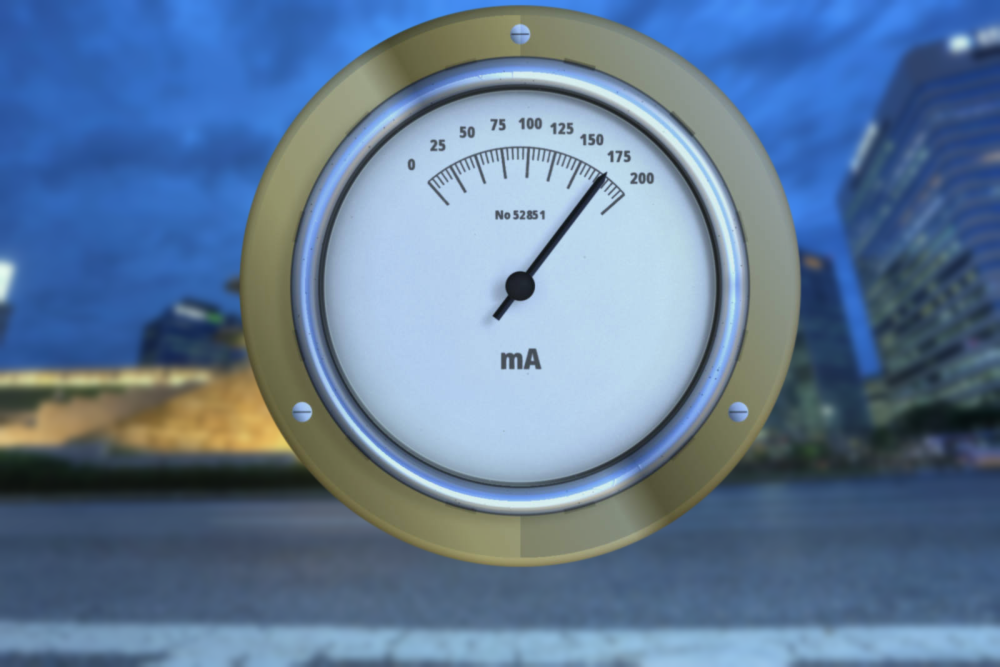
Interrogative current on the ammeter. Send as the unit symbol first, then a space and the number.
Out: mA 175
